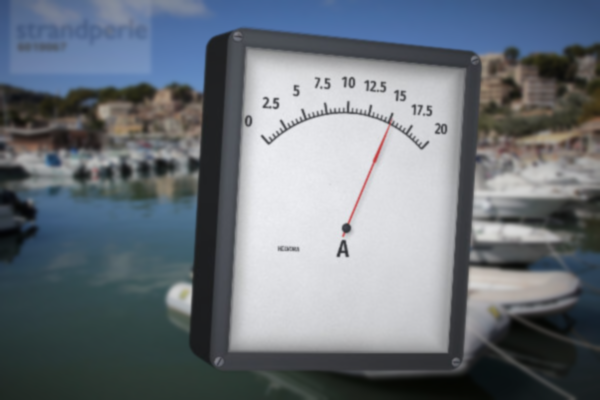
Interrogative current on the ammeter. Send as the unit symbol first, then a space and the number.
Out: A 15
